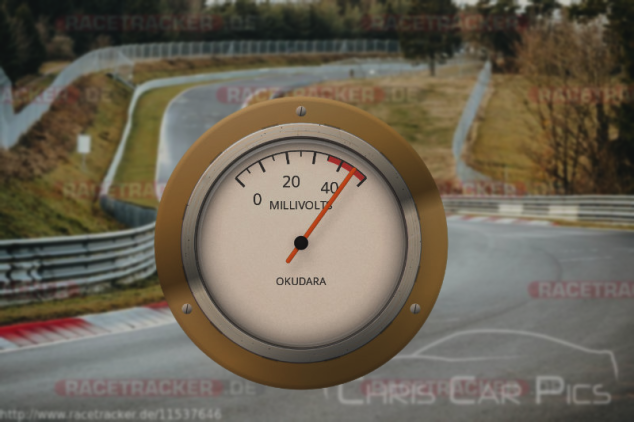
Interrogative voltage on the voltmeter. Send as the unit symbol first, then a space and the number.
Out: mV 45
